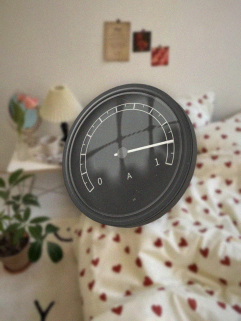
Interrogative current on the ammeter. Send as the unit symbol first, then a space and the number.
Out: A 0.9
